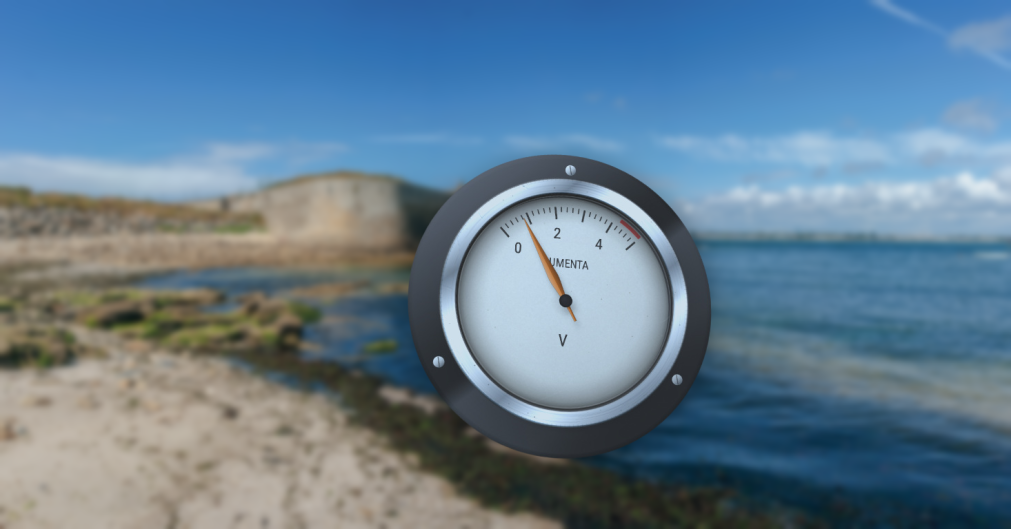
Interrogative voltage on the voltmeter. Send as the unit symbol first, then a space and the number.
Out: V 0.8
